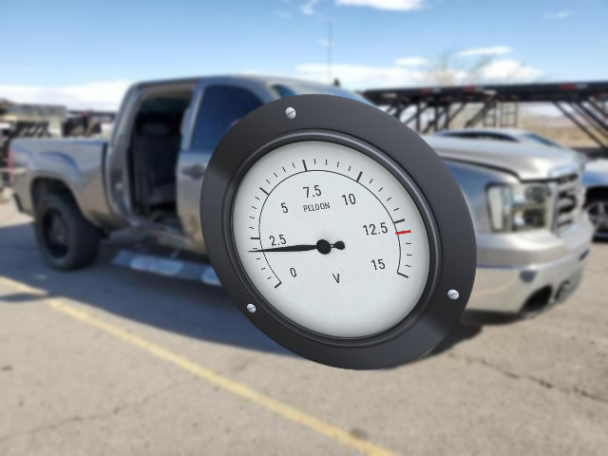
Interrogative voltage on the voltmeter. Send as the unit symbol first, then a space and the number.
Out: V 2
